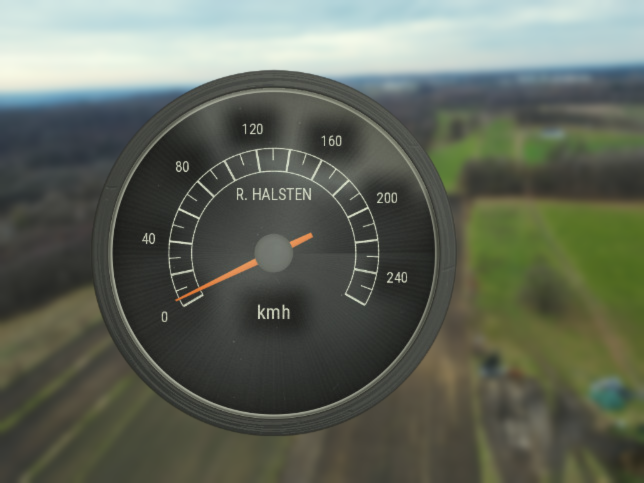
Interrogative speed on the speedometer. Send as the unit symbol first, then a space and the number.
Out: km/h 5
